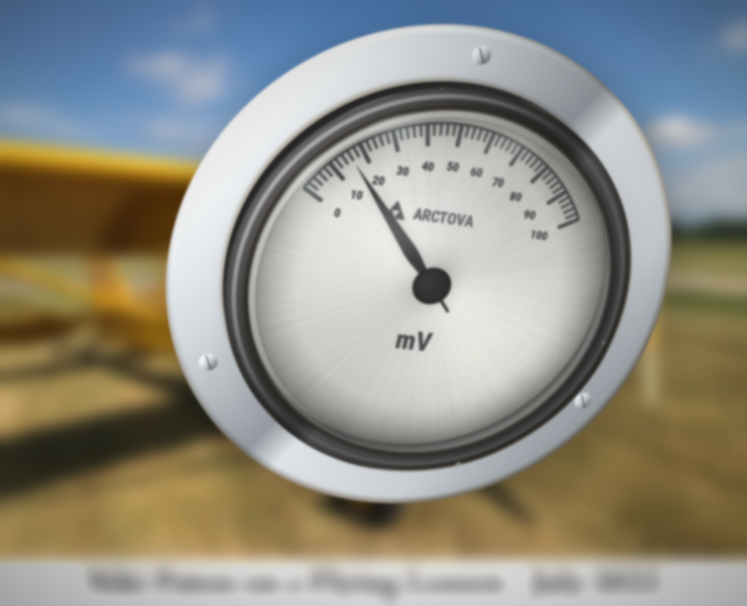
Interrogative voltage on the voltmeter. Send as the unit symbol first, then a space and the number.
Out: mV 16
